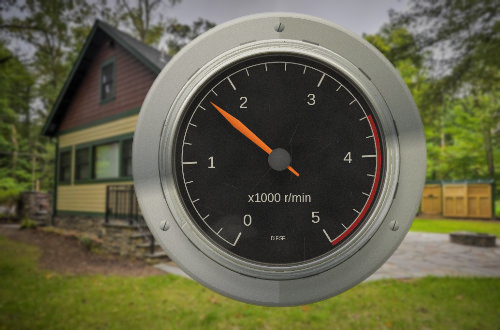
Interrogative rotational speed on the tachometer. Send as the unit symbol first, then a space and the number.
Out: rpm 1700
